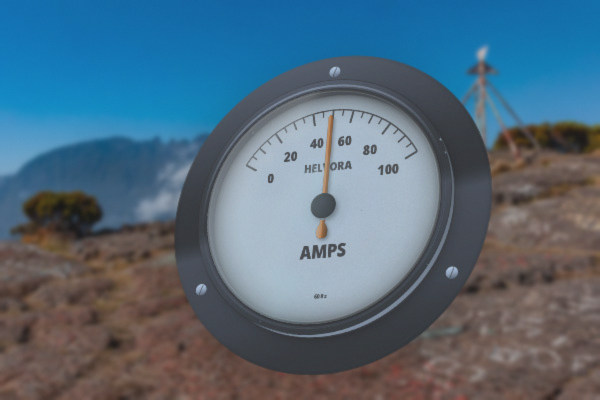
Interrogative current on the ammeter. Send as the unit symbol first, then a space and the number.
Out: A 50
